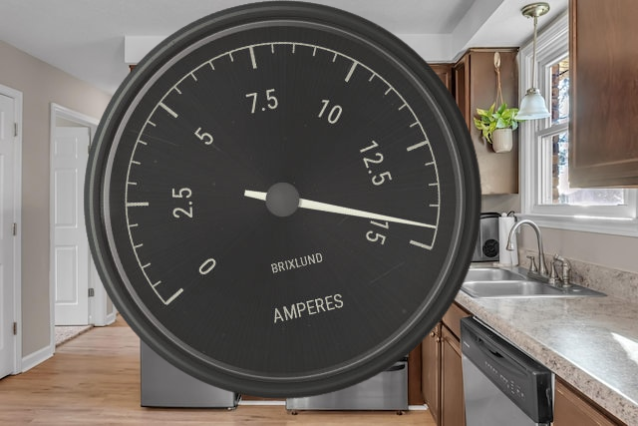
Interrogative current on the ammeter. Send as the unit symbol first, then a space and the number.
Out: A 14.5
